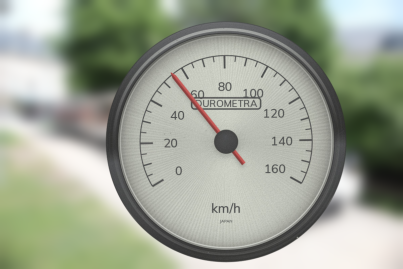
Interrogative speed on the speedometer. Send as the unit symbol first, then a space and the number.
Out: km/h 55
